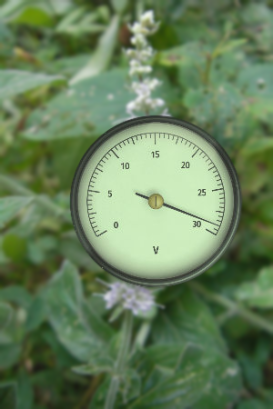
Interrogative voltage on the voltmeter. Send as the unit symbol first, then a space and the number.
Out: V 29
